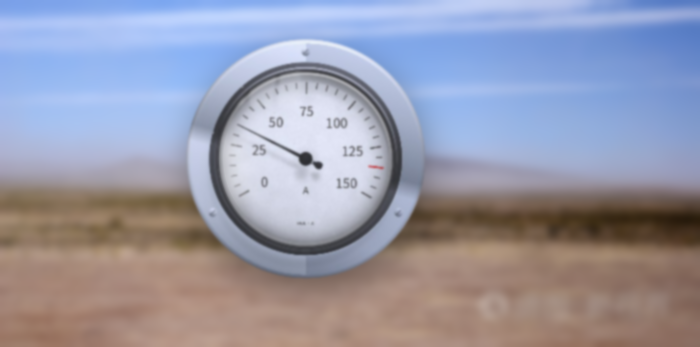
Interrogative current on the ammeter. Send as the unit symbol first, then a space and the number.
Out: A 35
